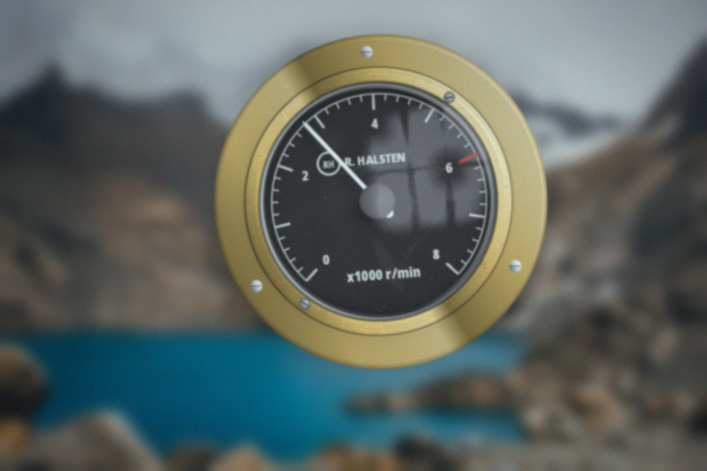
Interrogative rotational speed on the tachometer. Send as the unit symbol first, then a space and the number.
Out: rpm 2800
